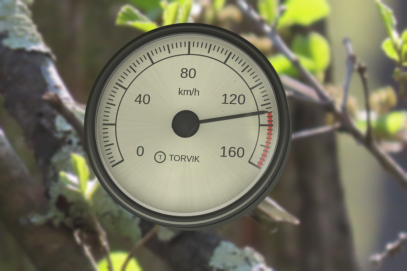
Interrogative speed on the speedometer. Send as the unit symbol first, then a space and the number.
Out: km/h 134
